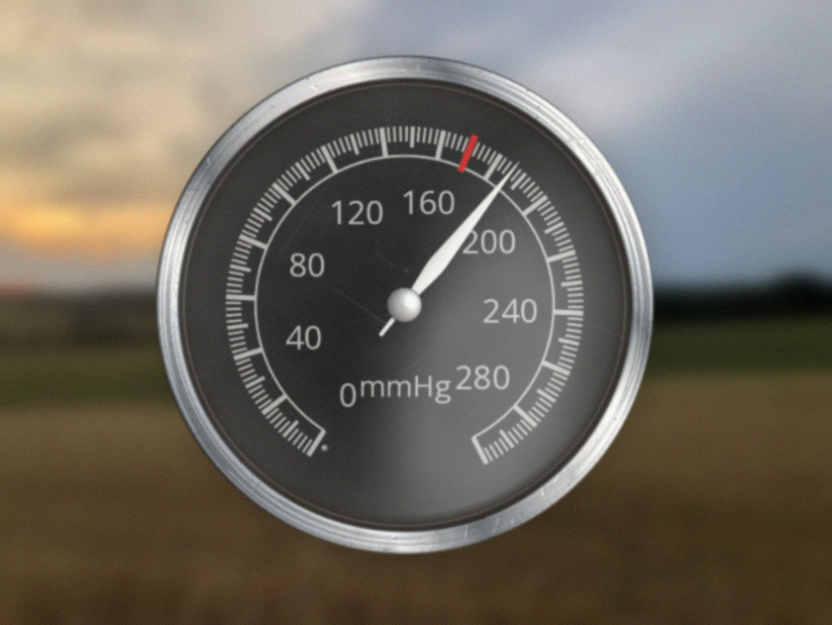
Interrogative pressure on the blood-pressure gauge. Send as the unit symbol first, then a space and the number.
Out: mmHg 186
